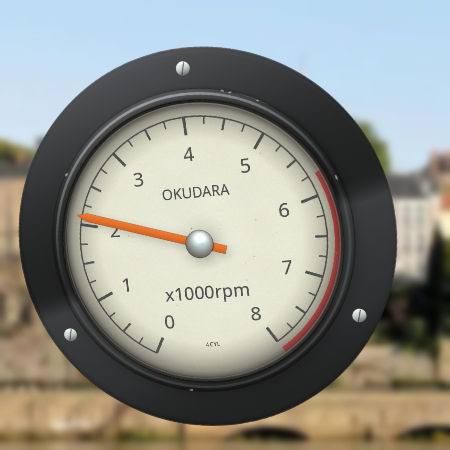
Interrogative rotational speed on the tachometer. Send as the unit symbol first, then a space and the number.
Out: rpm 2125
